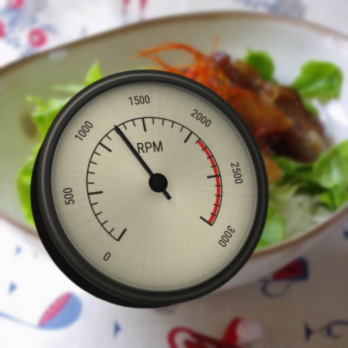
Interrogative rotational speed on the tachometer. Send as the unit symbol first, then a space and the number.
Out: rpm 1200
